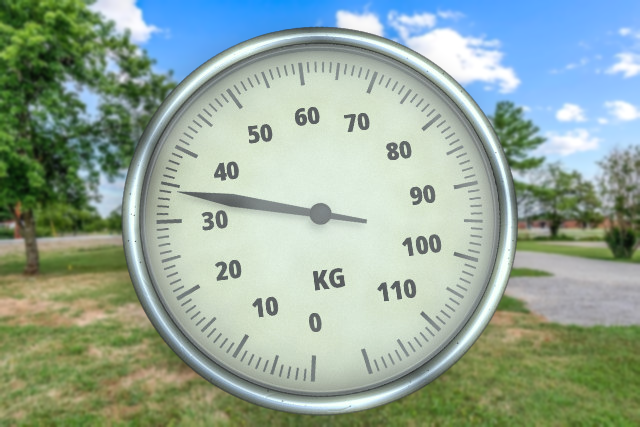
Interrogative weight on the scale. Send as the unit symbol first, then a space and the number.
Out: kg 34
